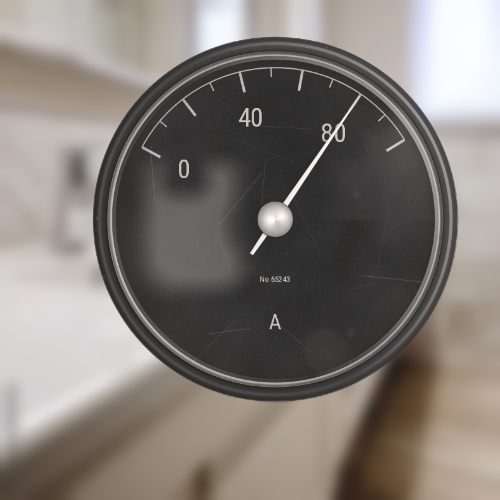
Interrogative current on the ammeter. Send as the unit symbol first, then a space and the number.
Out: A 80
